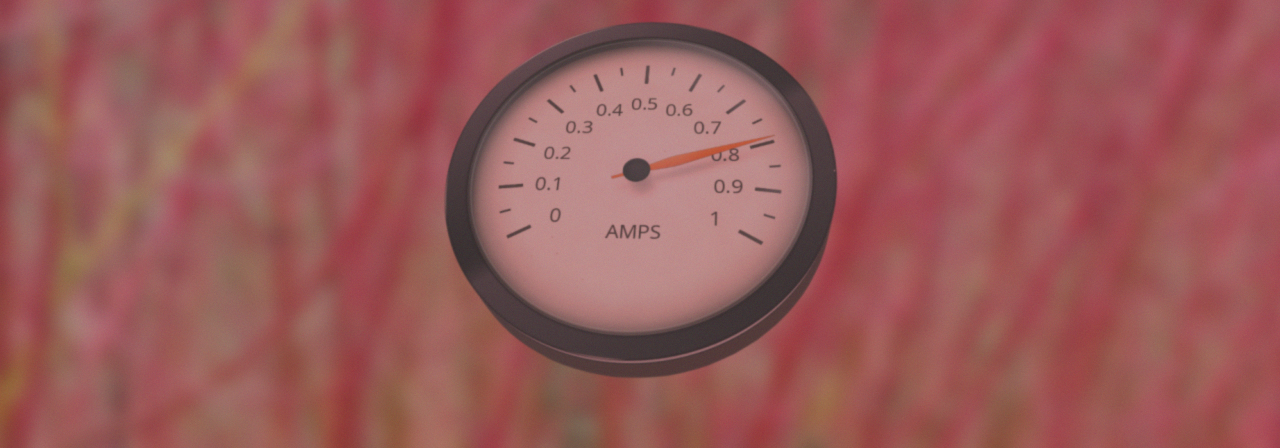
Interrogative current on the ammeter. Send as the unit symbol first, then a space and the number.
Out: A 0.8
